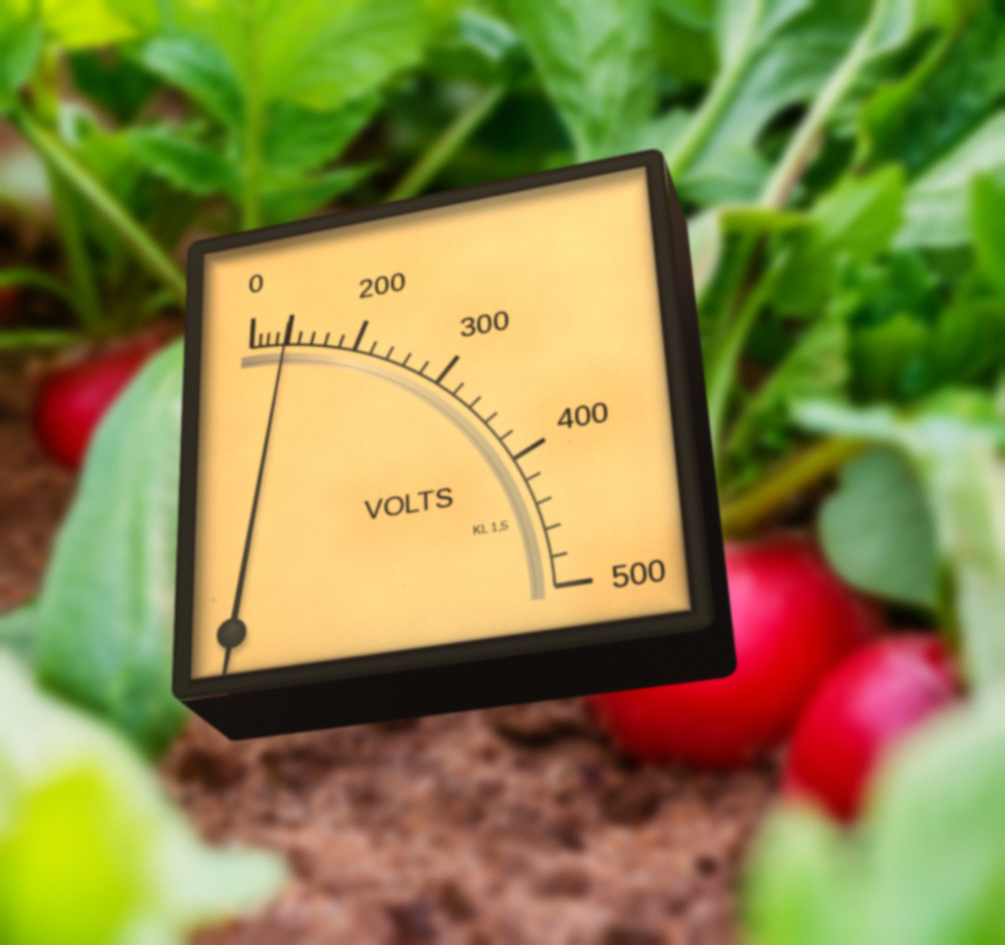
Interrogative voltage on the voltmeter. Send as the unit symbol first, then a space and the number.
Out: V 100
